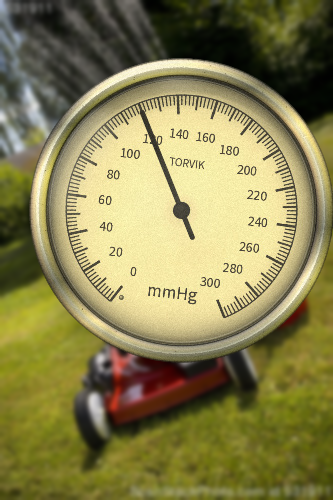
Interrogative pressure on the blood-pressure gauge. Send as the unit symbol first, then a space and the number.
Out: mmHg 120
